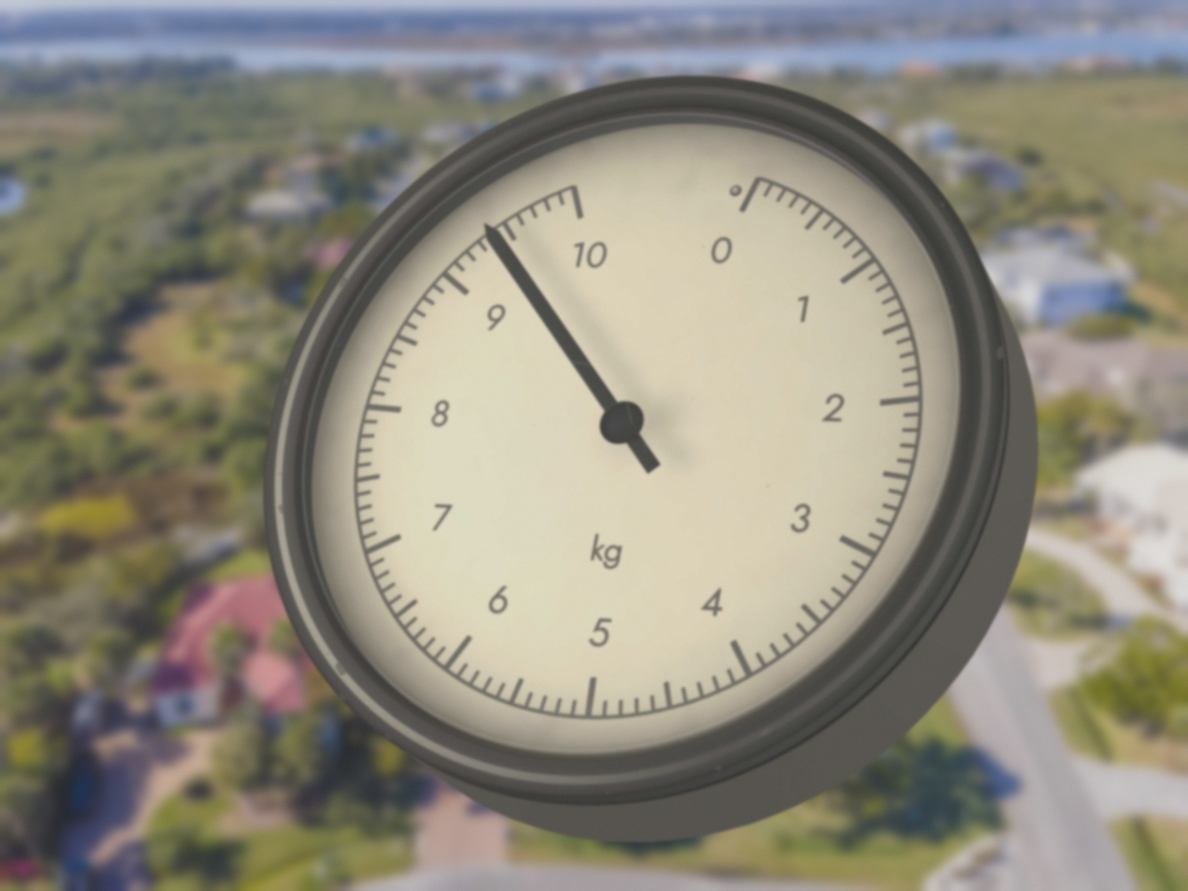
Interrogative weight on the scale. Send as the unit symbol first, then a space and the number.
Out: kg 9.4
